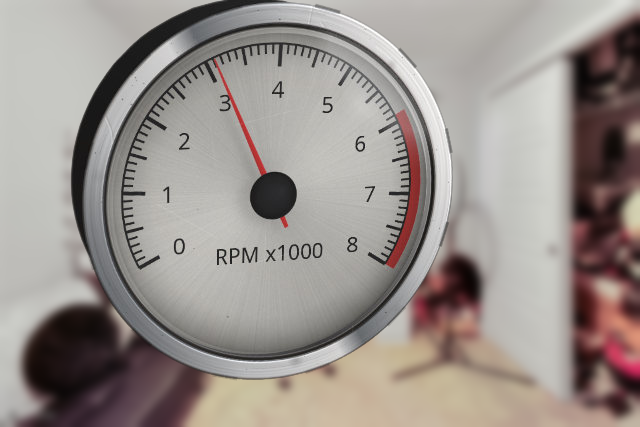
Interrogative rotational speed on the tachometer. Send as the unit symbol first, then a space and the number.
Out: rpm 3100
